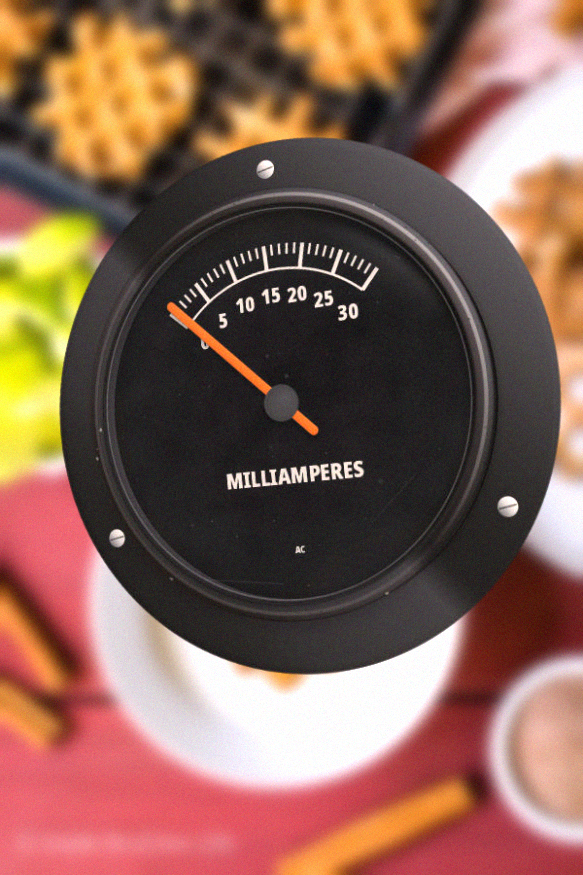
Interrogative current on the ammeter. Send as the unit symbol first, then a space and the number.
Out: mA 1
